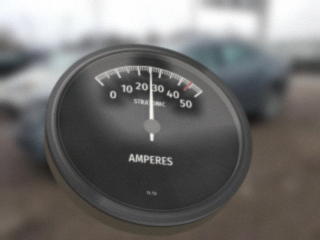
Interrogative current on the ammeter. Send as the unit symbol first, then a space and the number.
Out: A 25
